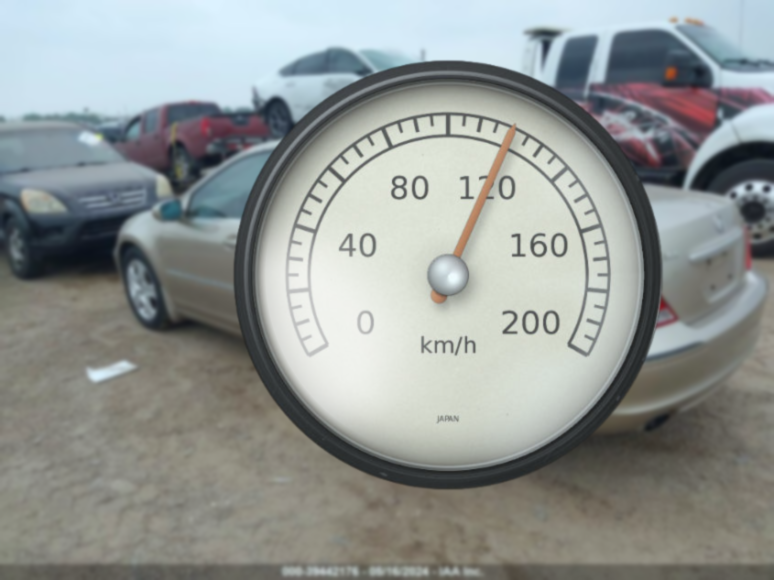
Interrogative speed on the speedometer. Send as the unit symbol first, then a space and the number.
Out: km/h 120
